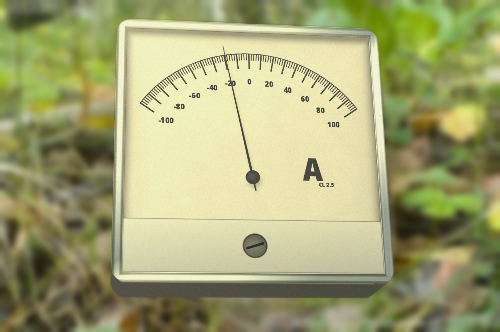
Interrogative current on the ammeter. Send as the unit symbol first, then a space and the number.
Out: A -20
